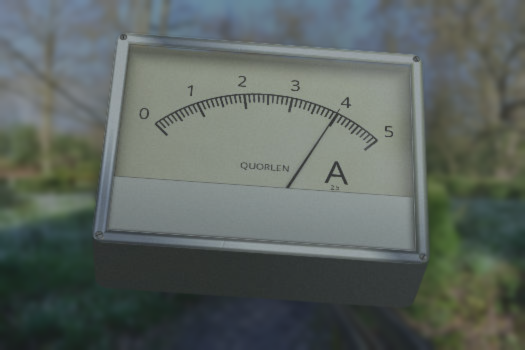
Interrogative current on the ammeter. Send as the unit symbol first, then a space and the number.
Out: A 4
